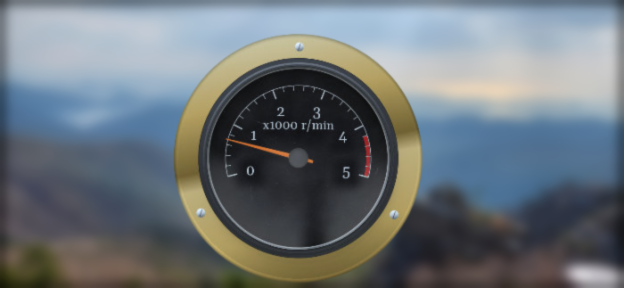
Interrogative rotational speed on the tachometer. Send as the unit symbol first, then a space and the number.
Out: rpm 700
